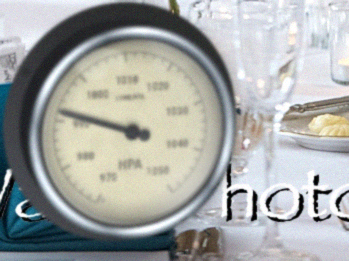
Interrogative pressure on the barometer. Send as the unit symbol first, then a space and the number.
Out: hPa 992
